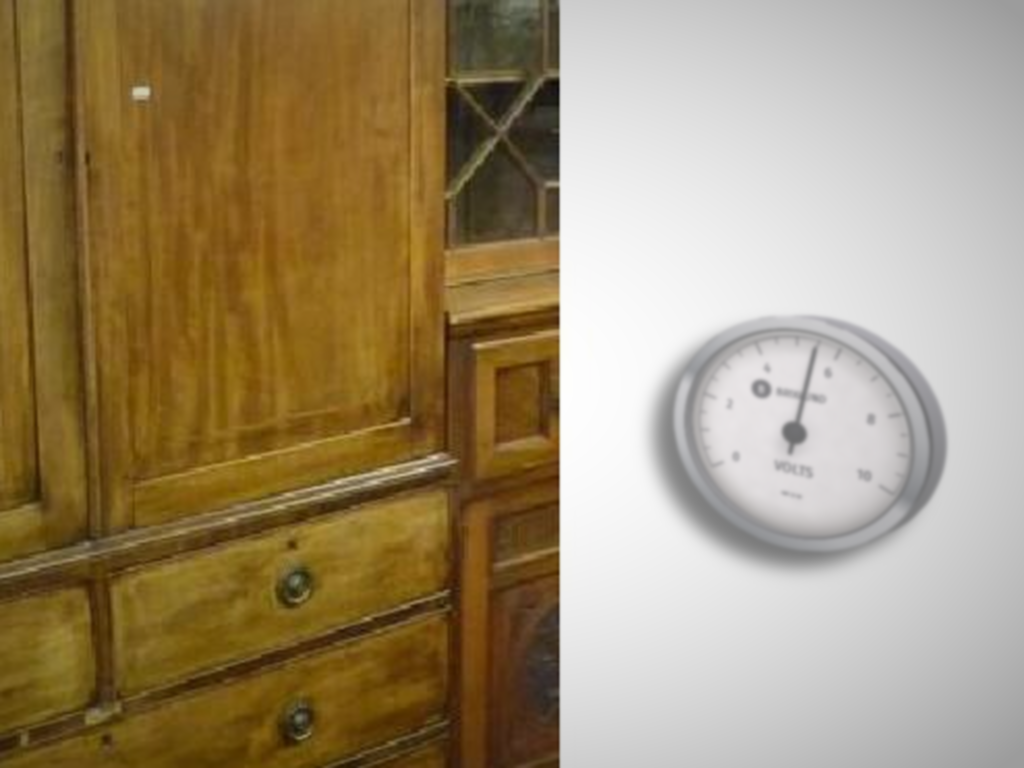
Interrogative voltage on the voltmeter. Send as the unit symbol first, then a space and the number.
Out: V 5.5
